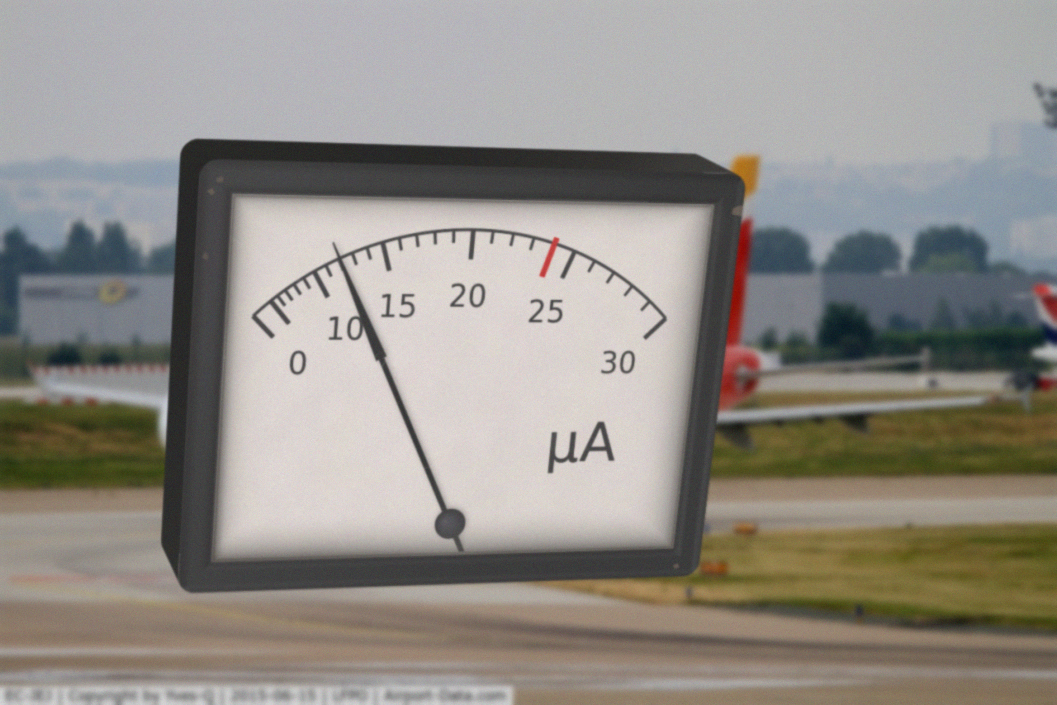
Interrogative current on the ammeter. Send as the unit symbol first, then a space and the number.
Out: µA 12
